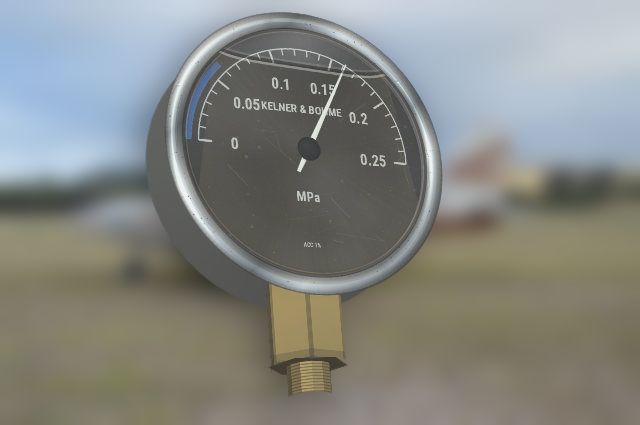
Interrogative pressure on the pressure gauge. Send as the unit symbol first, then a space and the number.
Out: MPa 0.16
